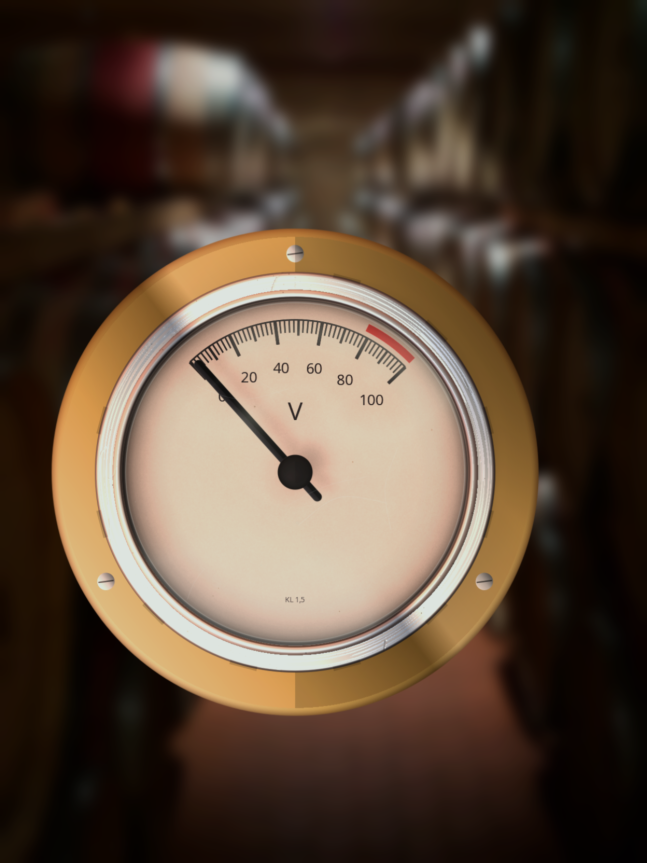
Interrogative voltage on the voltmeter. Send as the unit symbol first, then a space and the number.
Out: V 2
